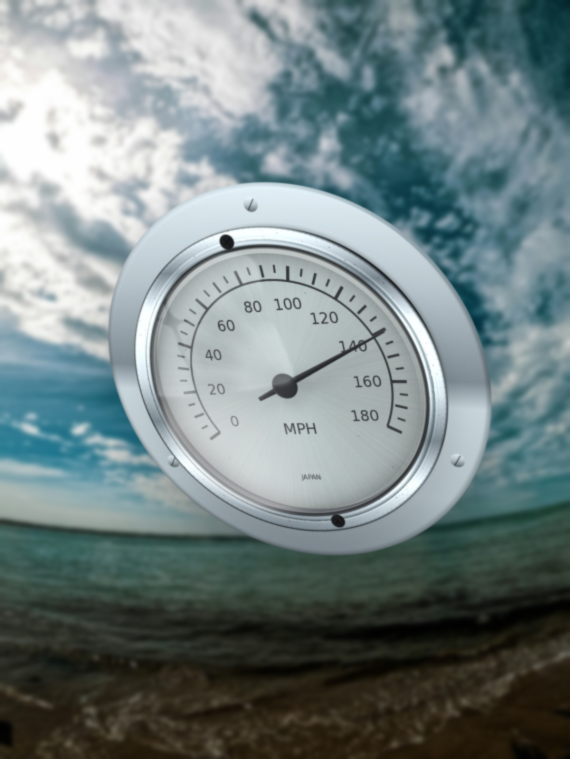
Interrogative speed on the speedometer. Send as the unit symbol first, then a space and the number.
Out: mph 140
